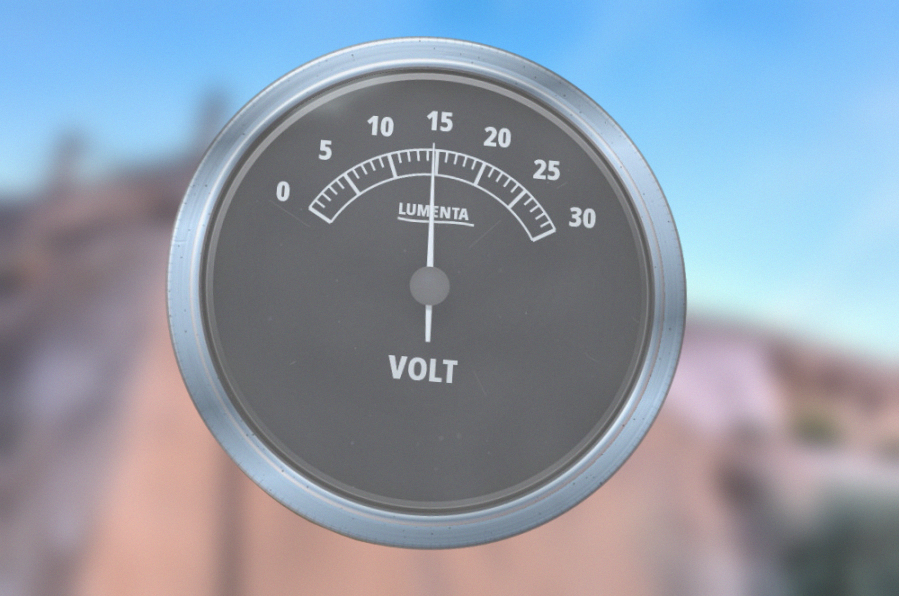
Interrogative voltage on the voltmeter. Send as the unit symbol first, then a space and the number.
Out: V 14.5
